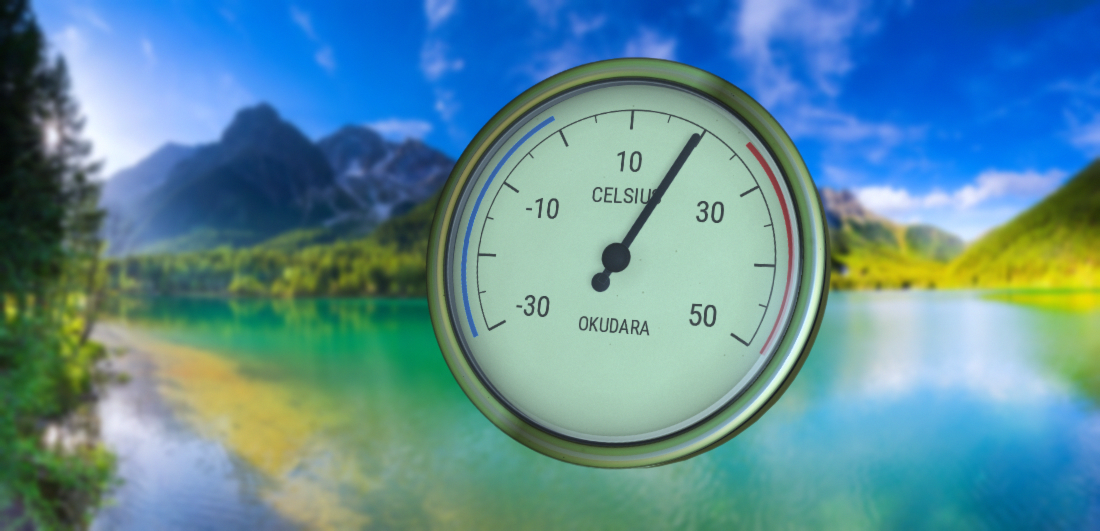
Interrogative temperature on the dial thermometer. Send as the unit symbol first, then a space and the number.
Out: °C 20
